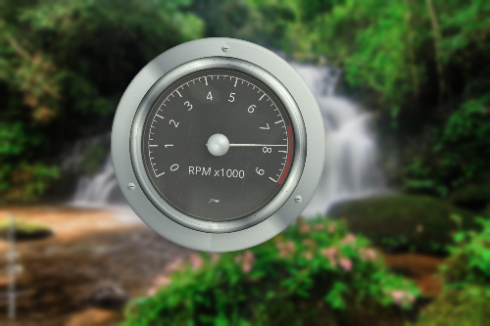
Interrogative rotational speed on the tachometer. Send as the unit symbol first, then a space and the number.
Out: rpm 7800
